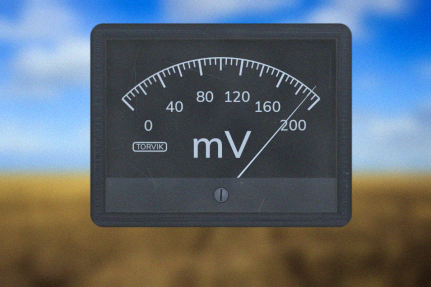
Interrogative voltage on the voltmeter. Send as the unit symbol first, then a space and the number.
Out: mV 190
